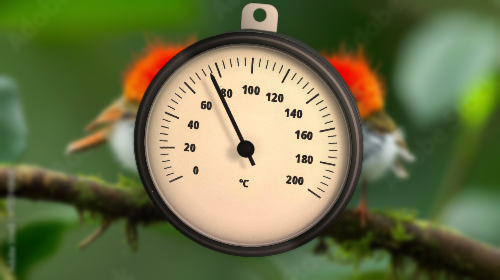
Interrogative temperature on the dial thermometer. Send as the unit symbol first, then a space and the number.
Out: °C 76
